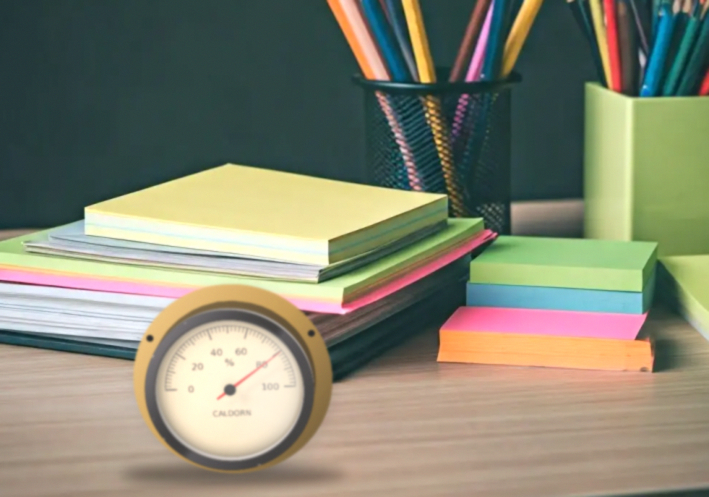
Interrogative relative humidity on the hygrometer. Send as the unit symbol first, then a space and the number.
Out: % 80
